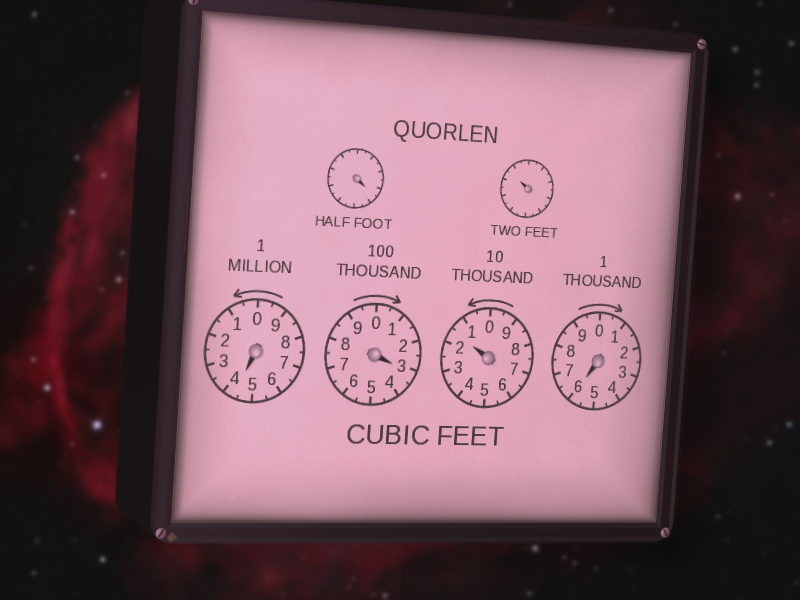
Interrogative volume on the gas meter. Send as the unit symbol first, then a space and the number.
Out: ft³ 431600
